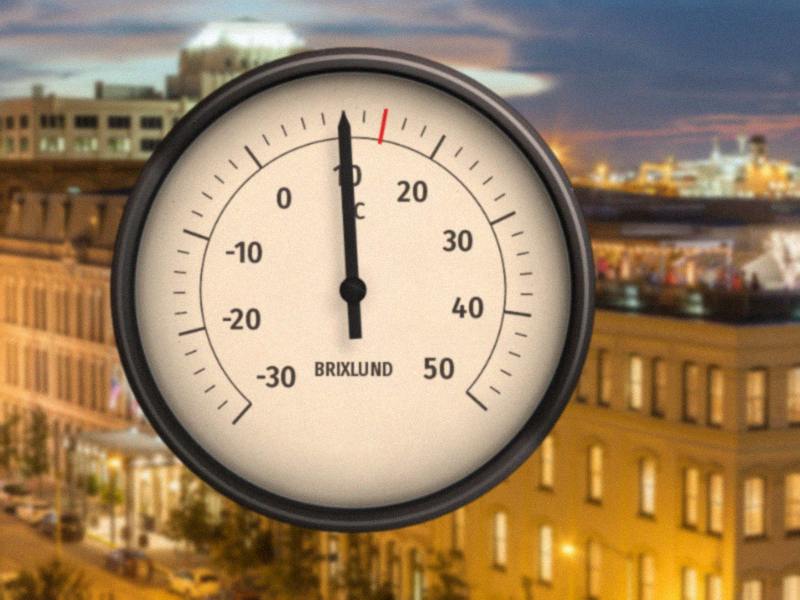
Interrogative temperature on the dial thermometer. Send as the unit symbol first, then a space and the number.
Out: °C 10
